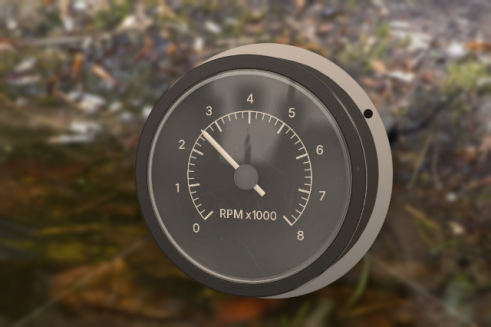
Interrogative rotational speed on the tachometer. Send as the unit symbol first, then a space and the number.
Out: rpm 2600
